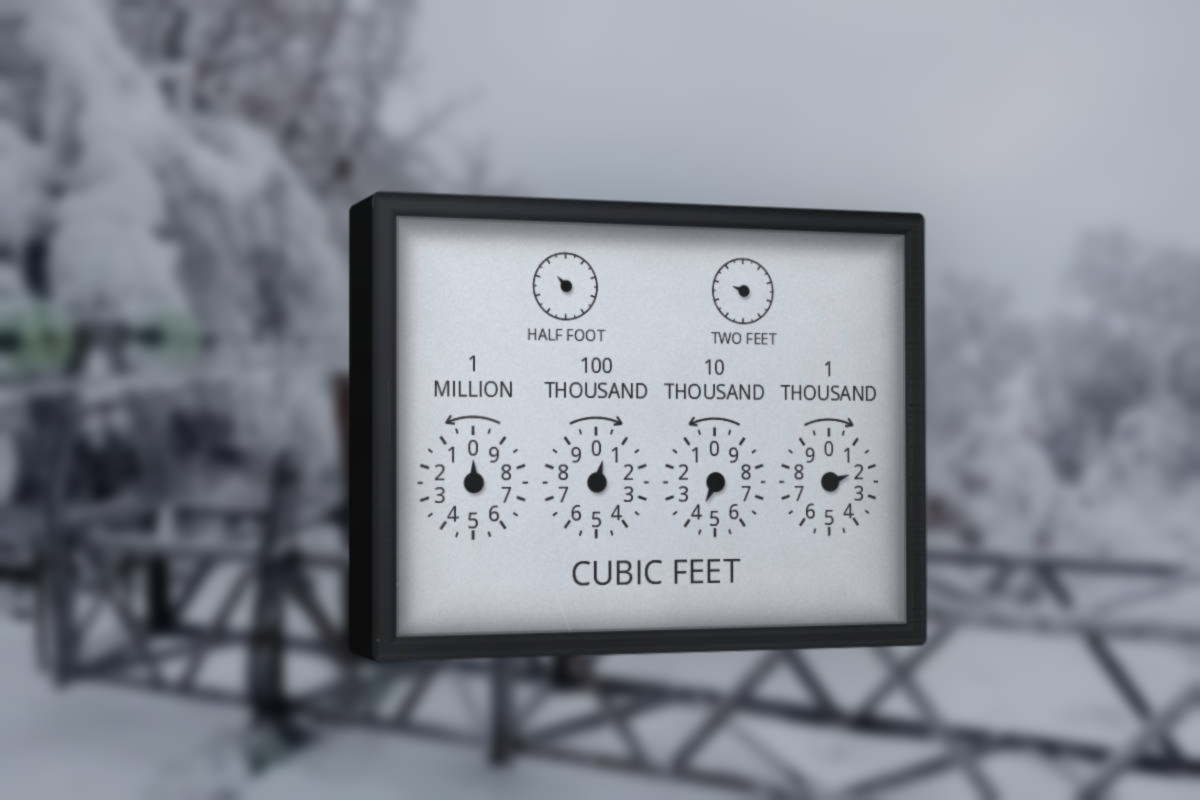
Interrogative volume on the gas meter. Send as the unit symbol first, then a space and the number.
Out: ft³ 4200
